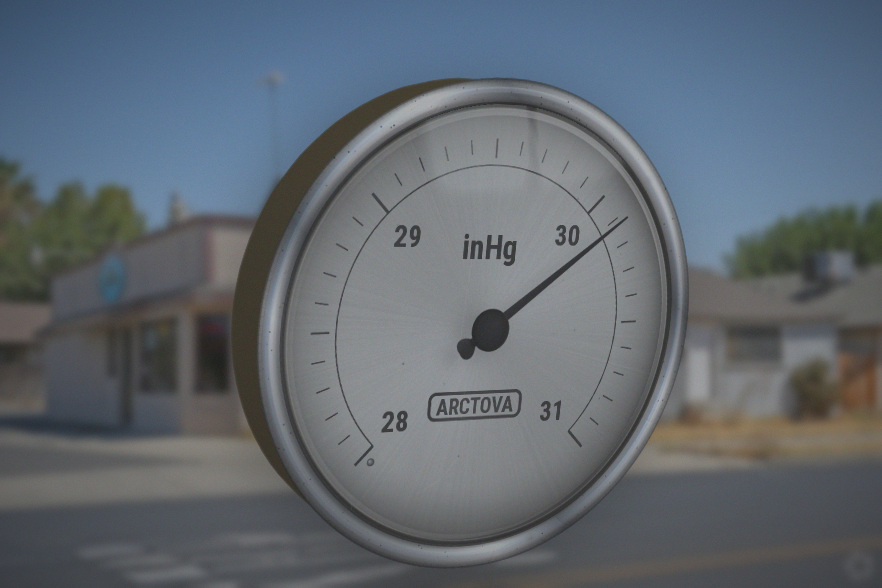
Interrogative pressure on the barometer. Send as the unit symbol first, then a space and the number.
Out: inHg 30.1
